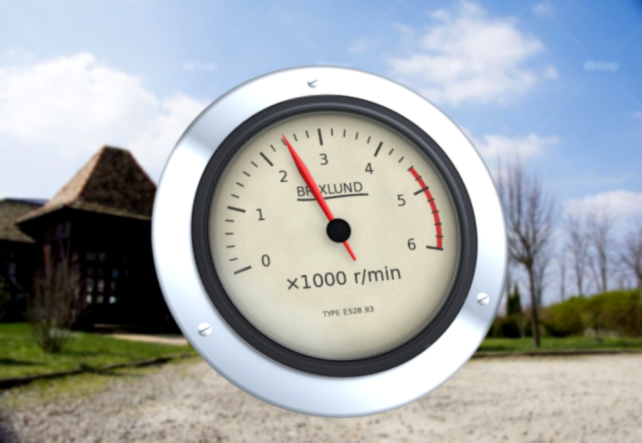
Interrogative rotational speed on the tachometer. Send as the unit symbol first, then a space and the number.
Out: rpm 2400
